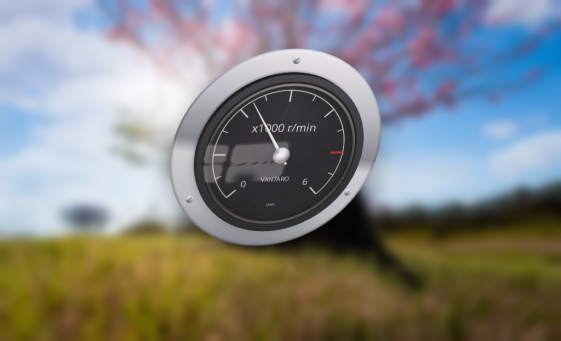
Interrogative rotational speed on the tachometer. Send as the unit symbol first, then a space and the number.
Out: rpm 2250
